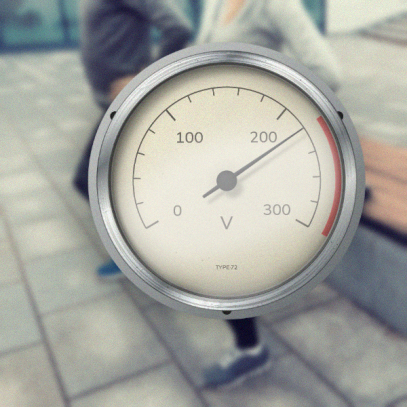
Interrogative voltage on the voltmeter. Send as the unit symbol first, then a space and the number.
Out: V 220
